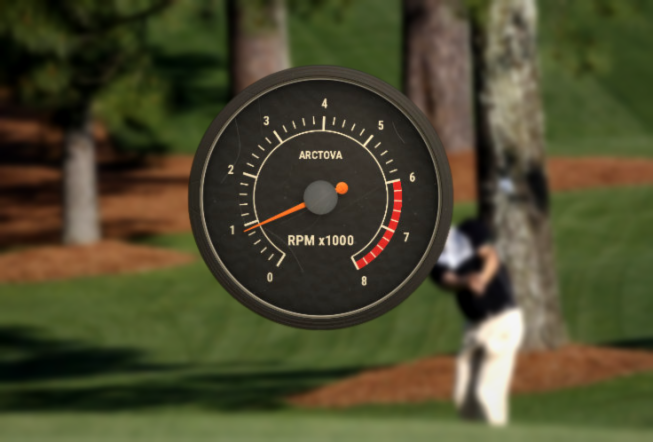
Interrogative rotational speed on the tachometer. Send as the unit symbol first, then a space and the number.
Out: rpm 900
